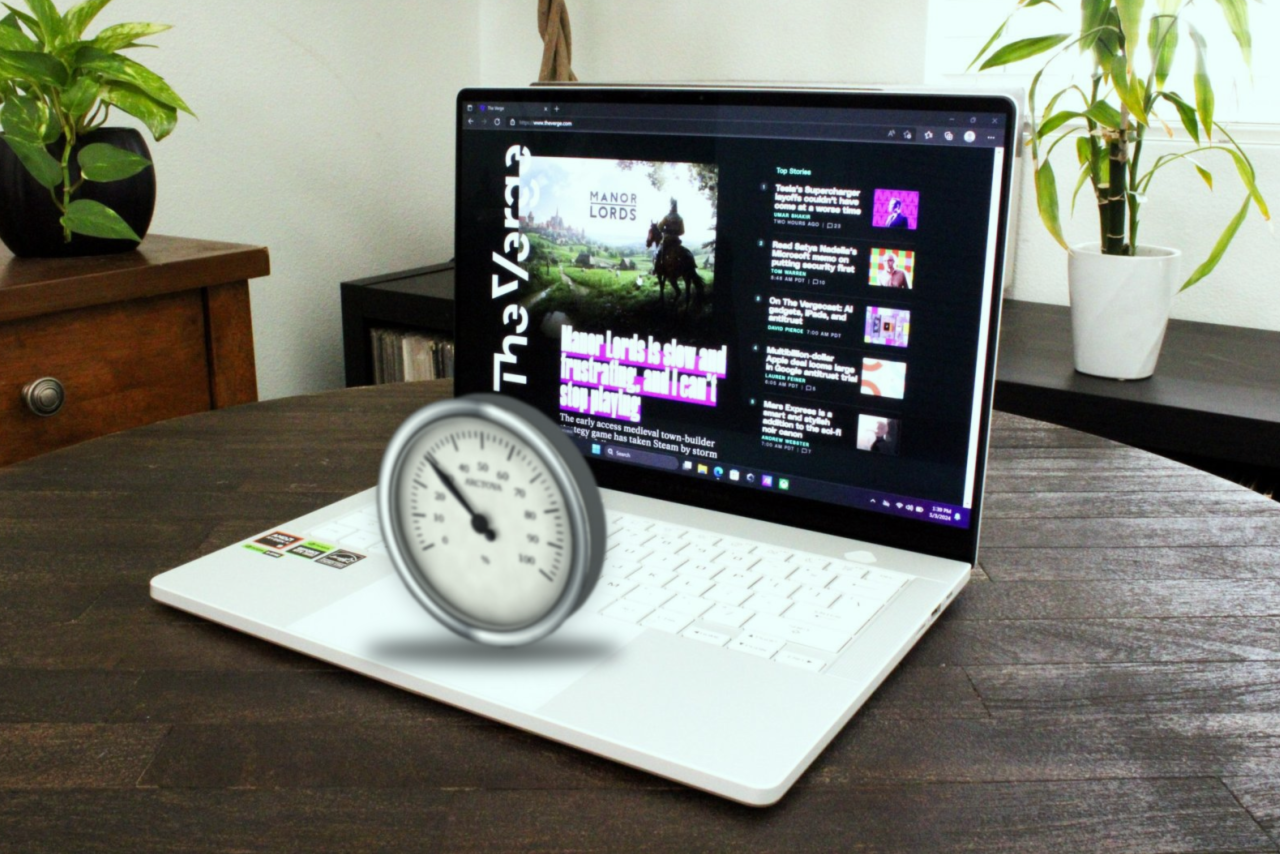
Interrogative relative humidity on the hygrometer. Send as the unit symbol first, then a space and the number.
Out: % 30
